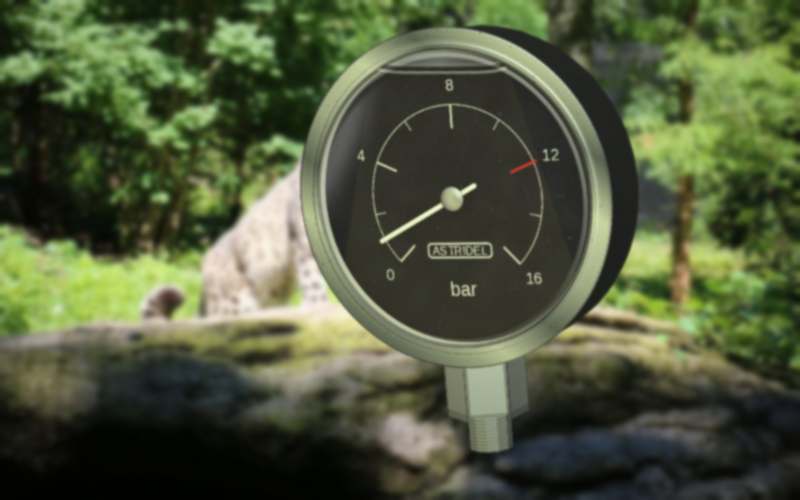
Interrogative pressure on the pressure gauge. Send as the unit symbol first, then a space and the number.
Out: bar 1
